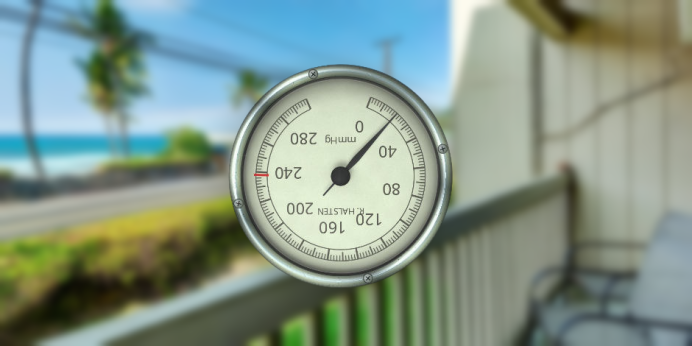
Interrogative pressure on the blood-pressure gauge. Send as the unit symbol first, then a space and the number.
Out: mmHg 20
